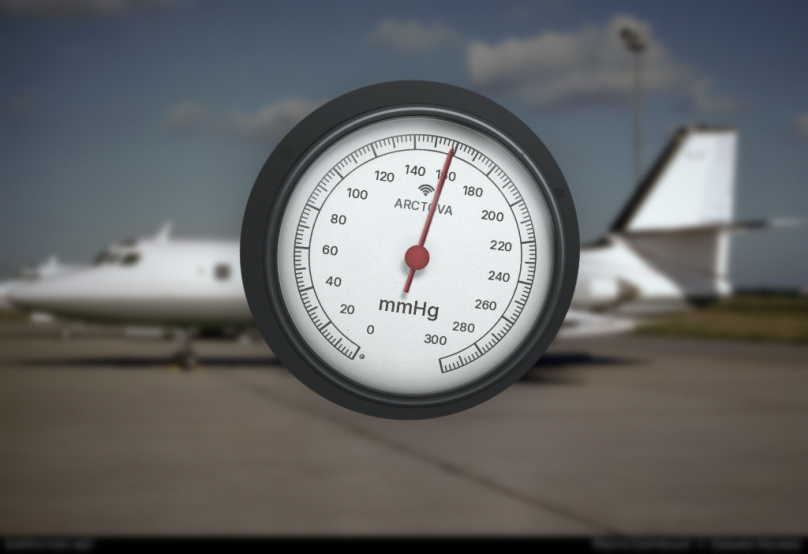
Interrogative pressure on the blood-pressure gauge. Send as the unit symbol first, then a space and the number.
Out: mmHg 158
